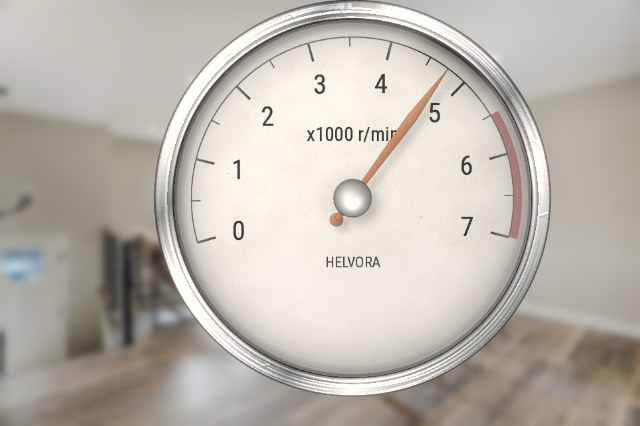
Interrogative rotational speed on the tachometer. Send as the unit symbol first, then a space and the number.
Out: rpm 4750
